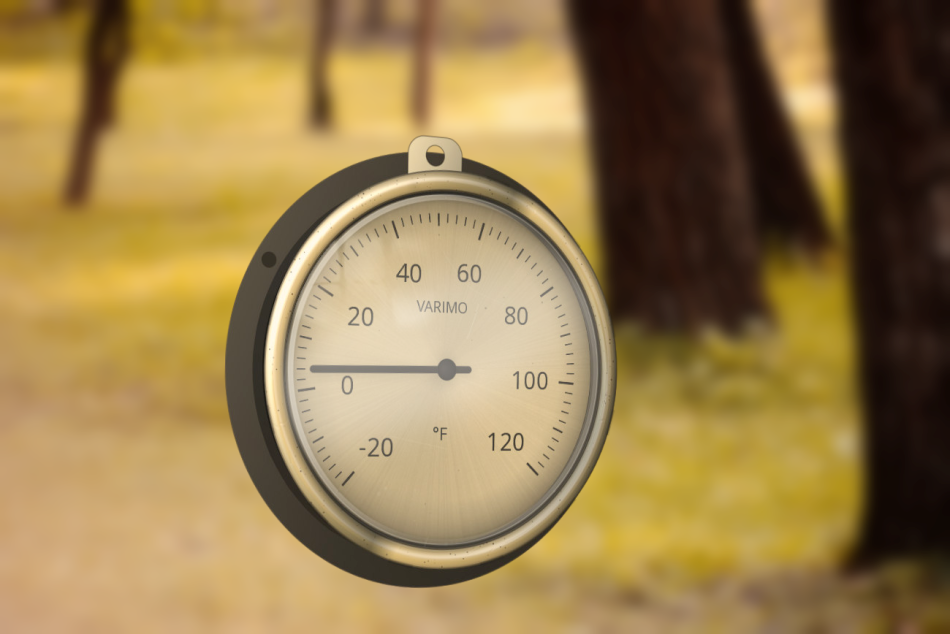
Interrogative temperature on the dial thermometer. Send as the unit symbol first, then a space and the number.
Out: °F 4
